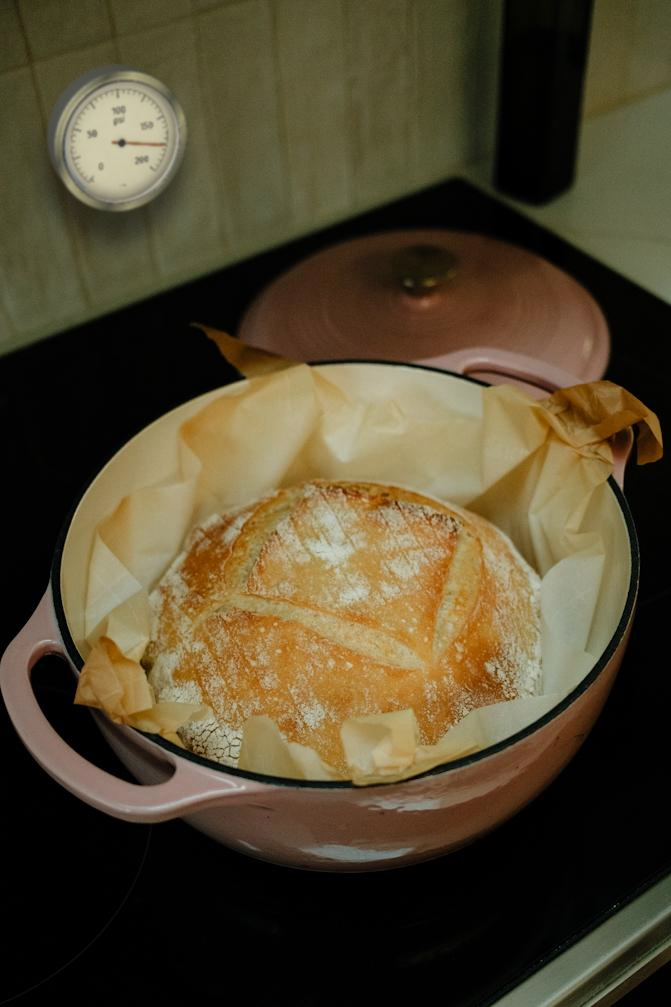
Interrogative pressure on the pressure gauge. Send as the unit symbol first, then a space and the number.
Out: psi 175
